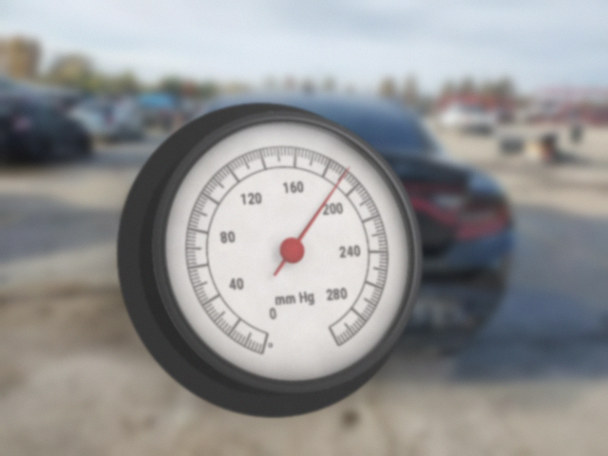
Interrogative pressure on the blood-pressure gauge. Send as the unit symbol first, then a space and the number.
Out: mmHg 190
